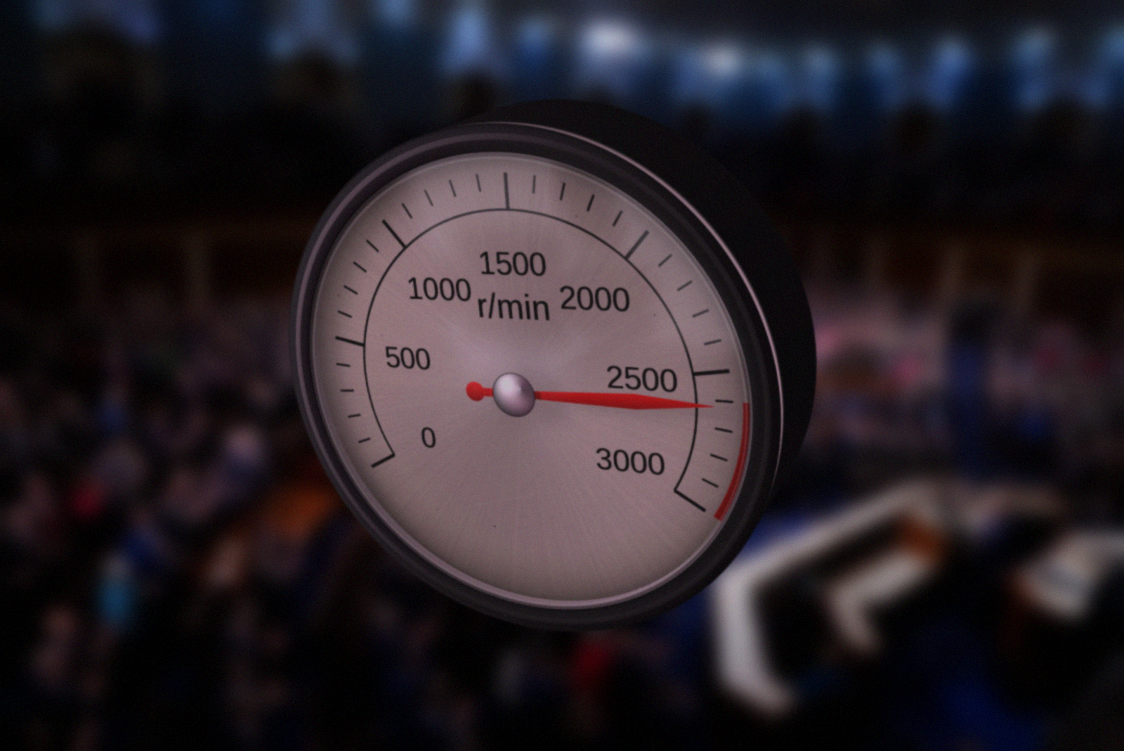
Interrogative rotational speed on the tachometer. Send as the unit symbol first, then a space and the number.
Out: rpm 2600
